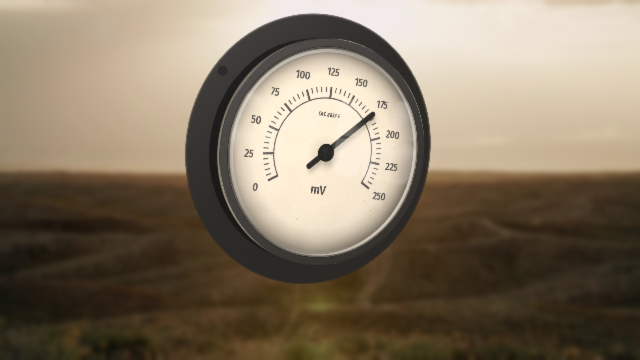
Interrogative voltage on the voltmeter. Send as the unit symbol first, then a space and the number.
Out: mV 175
